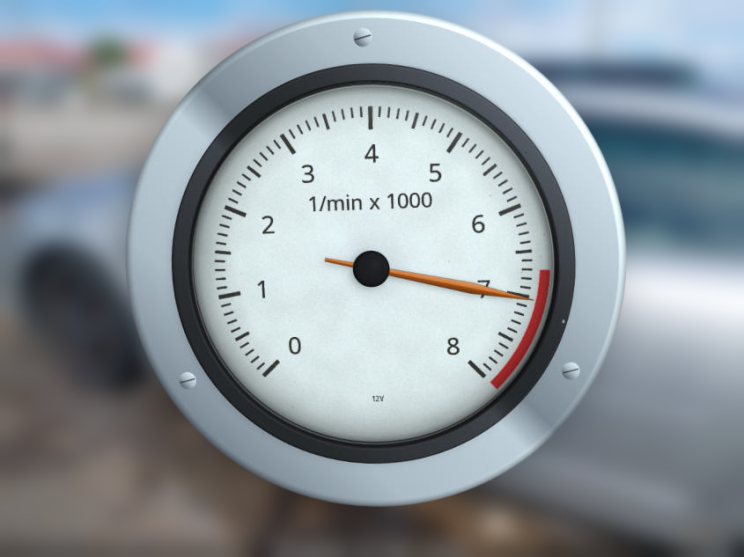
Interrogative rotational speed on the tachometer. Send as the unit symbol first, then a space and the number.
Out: rpm 7000
